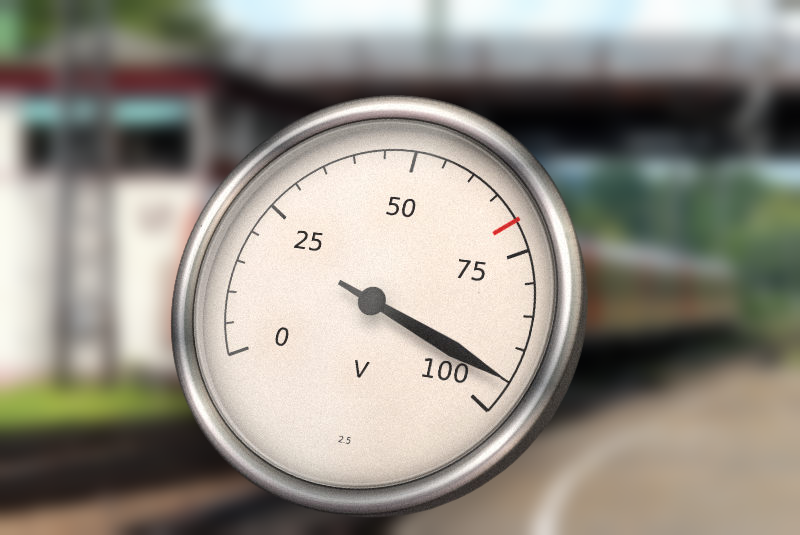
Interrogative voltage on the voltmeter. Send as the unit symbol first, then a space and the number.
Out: V 95
